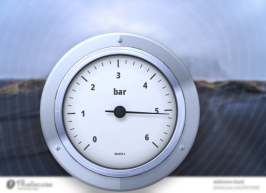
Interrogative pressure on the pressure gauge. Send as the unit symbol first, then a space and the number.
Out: bar 5.1
